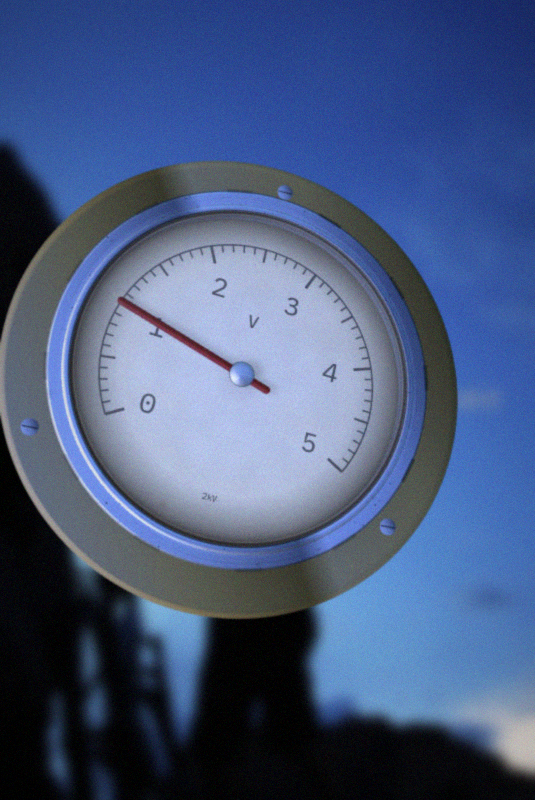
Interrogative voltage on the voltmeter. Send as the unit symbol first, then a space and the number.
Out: V 1
